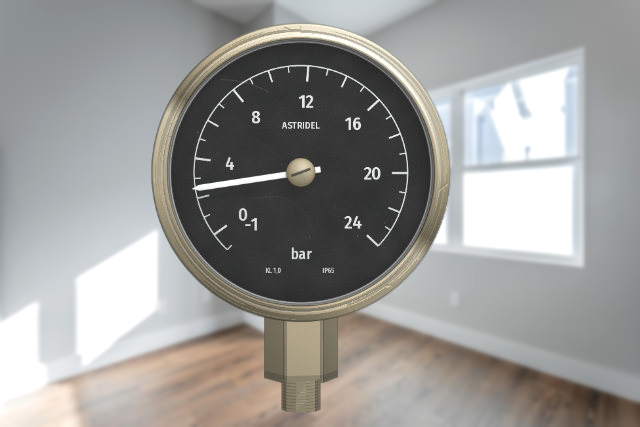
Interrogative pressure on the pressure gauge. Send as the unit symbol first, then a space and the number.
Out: bar 2.5
